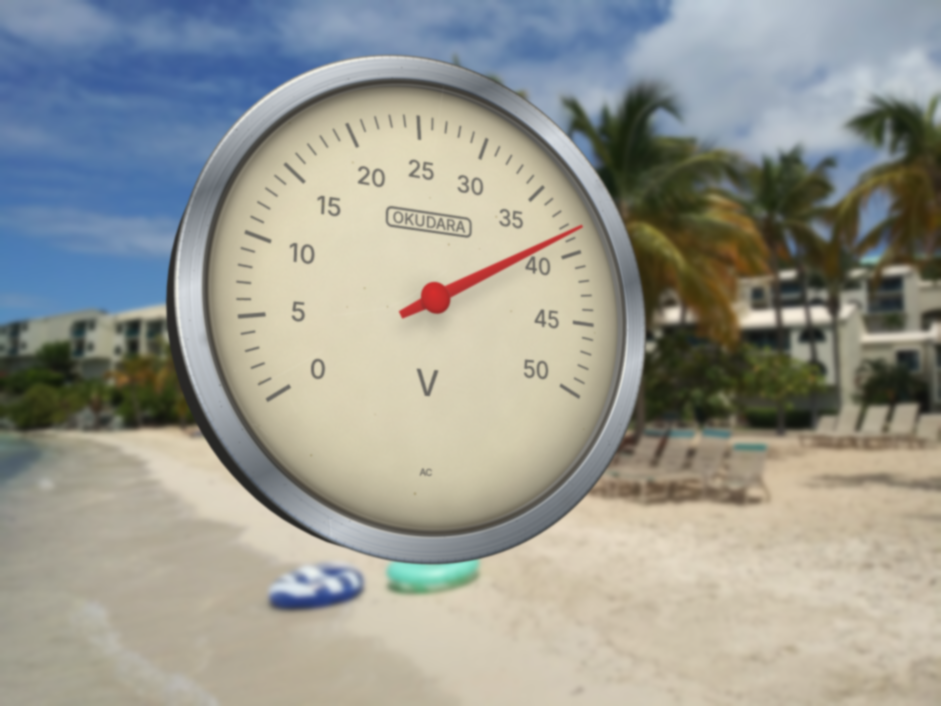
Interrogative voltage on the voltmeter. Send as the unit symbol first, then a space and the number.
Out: V 38.5
